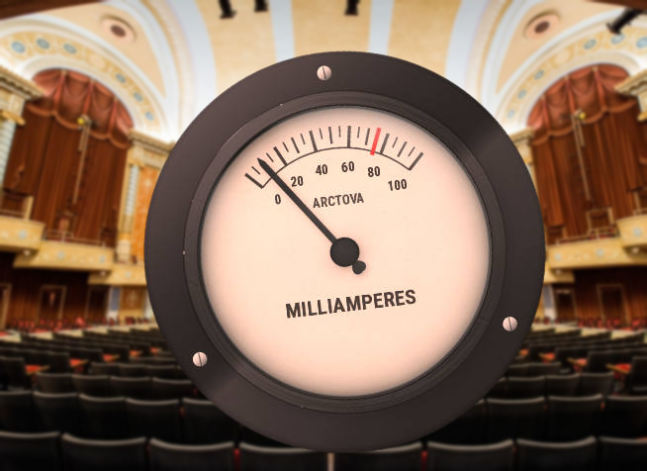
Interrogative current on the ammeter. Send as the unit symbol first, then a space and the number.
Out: mA 10
